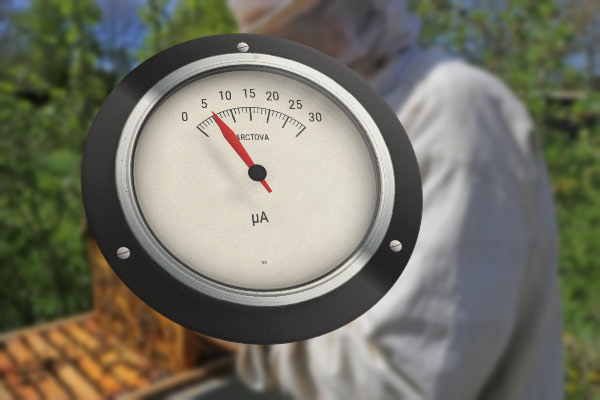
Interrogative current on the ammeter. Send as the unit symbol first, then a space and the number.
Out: µA 5
